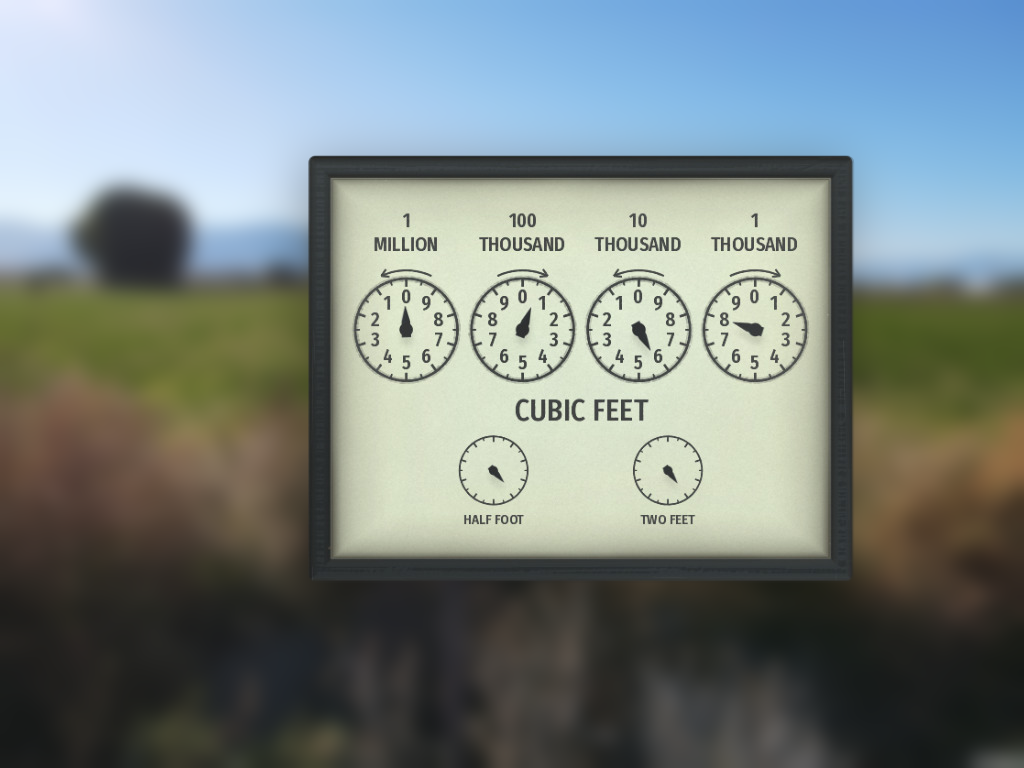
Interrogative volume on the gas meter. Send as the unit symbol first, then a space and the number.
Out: ft³ 5800
